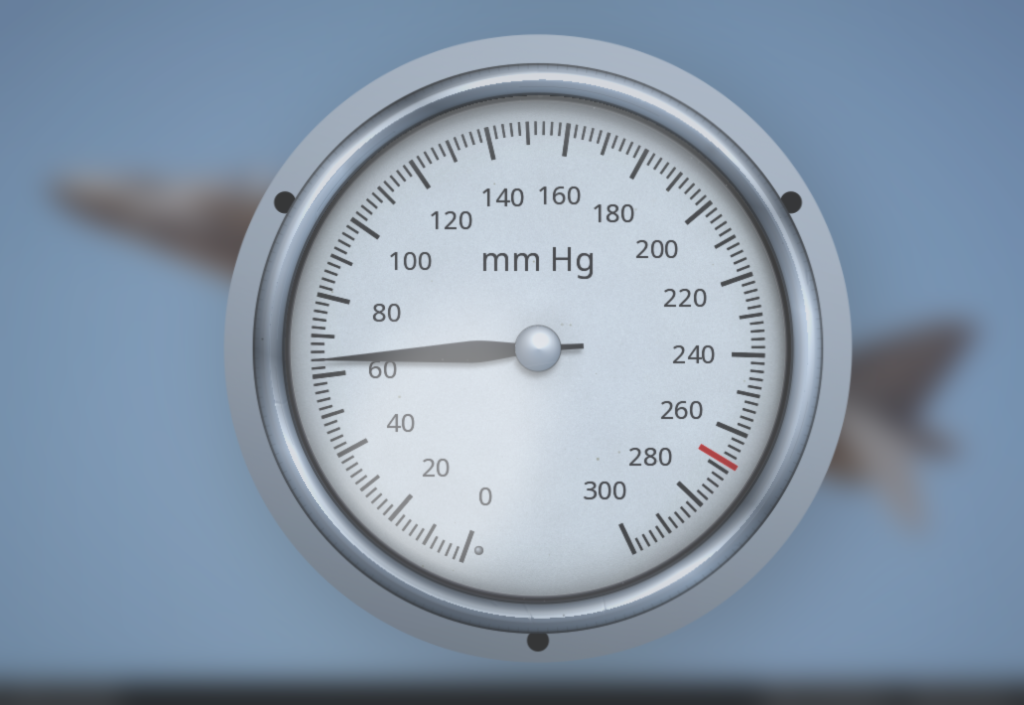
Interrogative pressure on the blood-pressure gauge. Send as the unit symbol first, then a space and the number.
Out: mmHg 64
